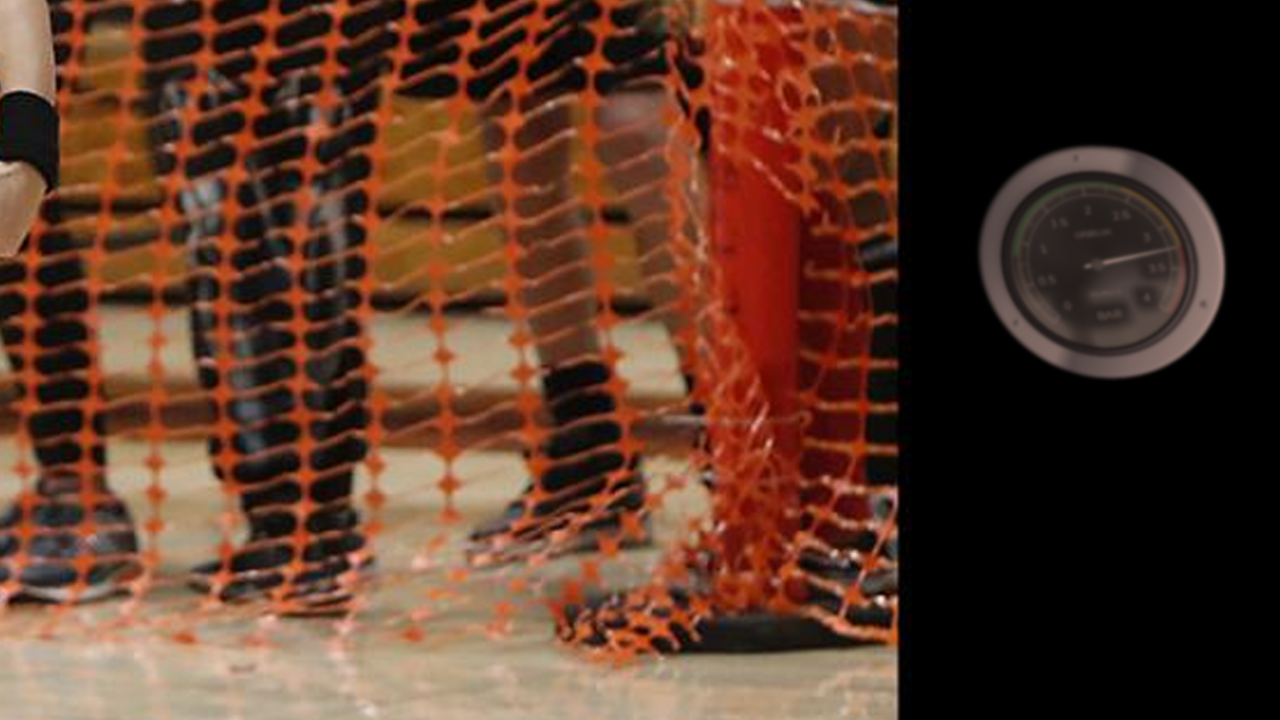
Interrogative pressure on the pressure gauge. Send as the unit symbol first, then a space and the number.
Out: bar 3.25
